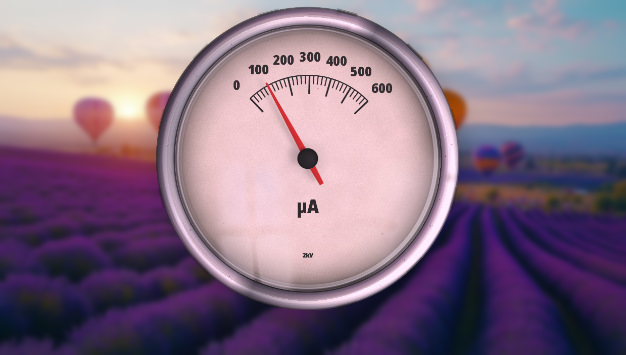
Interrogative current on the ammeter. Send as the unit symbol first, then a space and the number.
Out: µA 100
